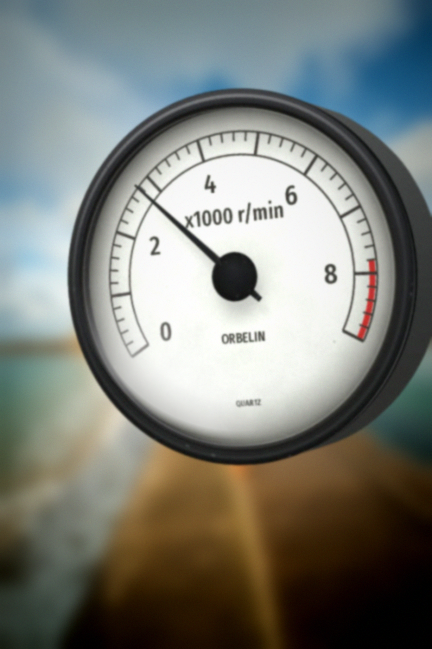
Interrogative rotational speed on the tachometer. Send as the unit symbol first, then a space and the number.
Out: rpm 2800
